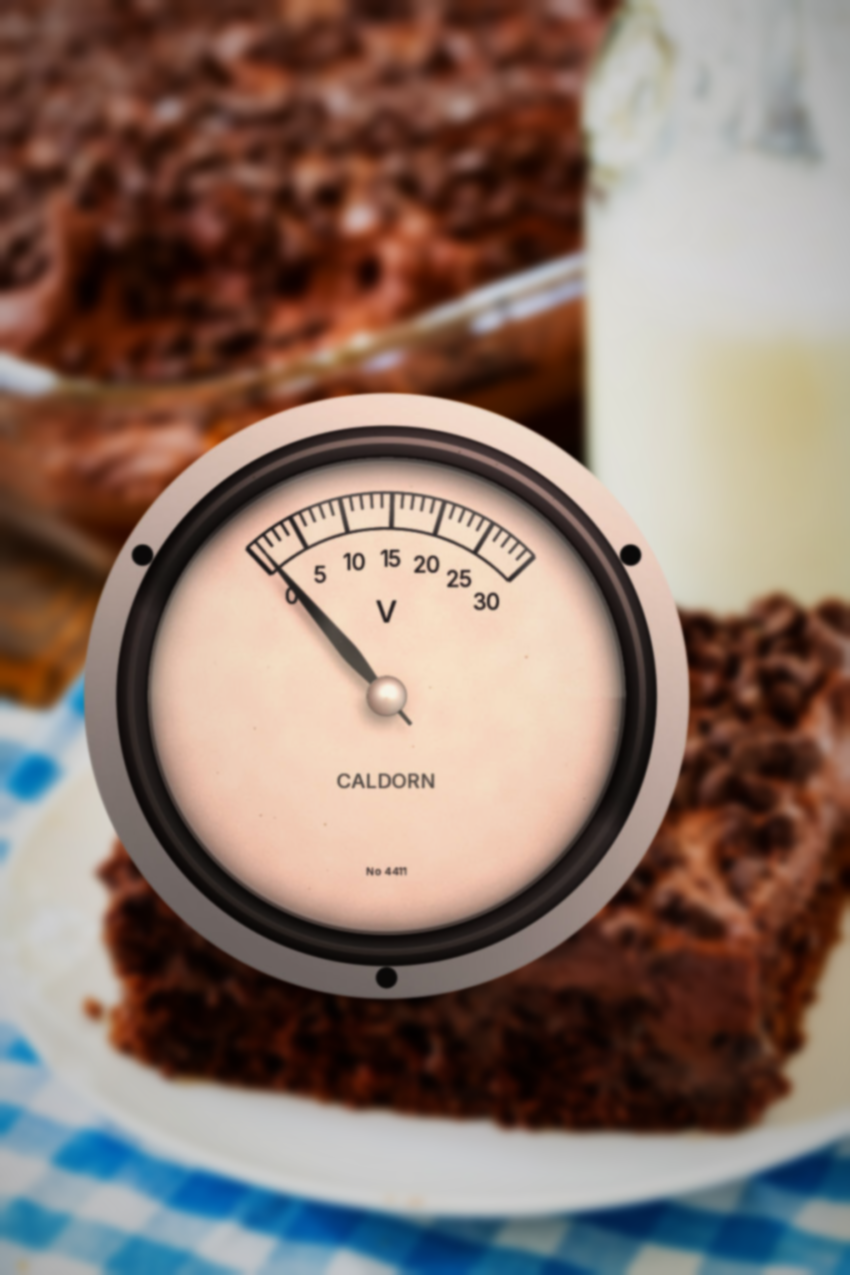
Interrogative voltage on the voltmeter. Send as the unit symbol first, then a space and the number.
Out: V 1
